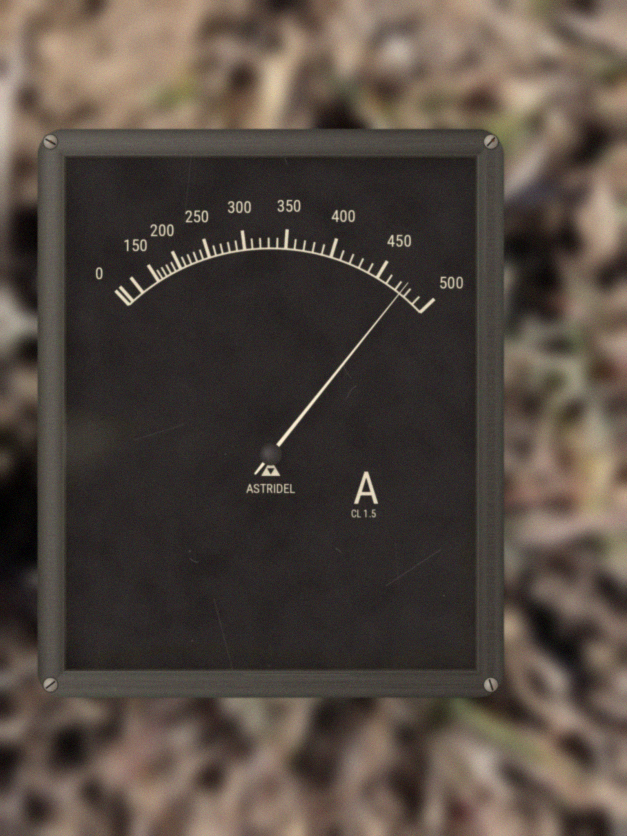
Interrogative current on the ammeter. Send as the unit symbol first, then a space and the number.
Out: A 475
